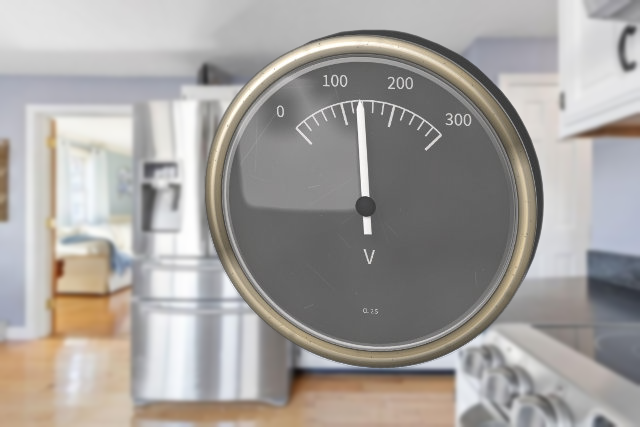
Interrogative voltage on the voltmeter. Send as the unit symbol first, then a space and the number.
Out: V 140
